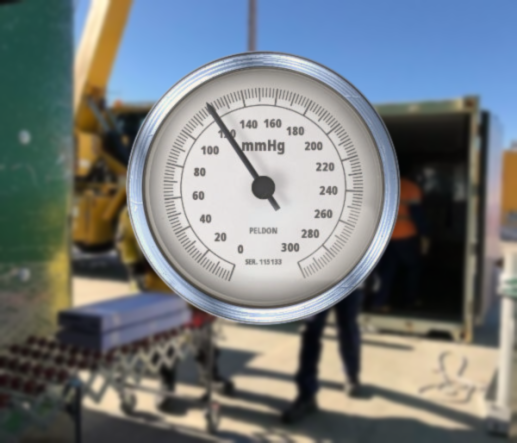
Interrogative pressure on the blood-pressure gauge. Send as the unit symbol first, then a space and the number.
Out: mmHg 120
